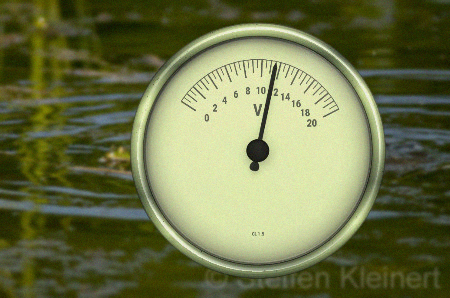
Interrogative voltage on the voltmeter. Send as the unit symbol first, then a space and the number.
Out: V 11.5
